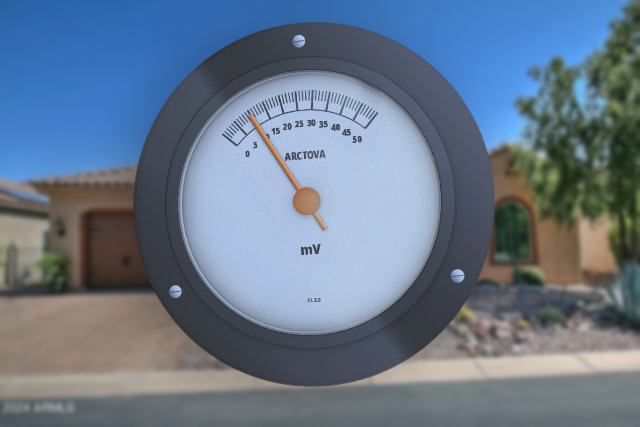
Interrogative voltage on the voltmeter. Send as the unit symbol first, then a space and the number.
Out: mV 10
